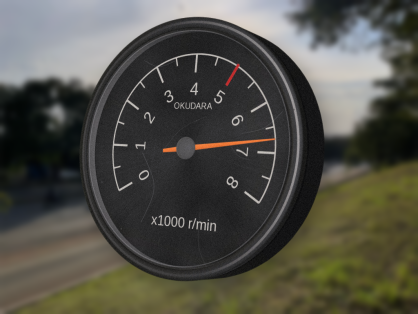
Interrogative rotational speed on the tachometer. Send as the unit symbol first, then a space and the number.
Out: rpm 6750
